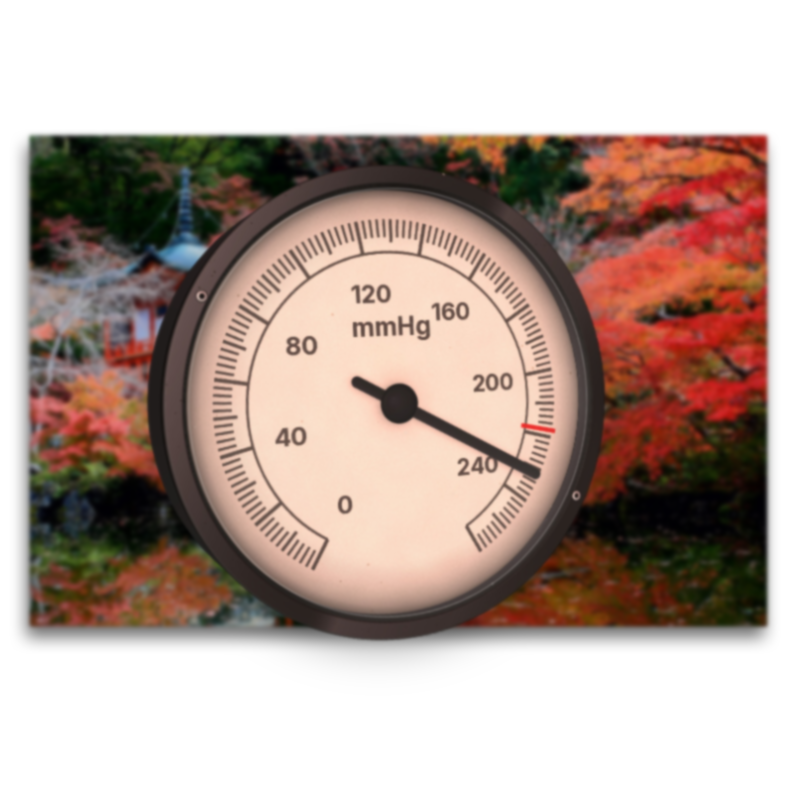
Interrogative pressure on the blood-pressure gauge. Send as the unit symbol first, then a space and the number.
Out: mmHg 232
